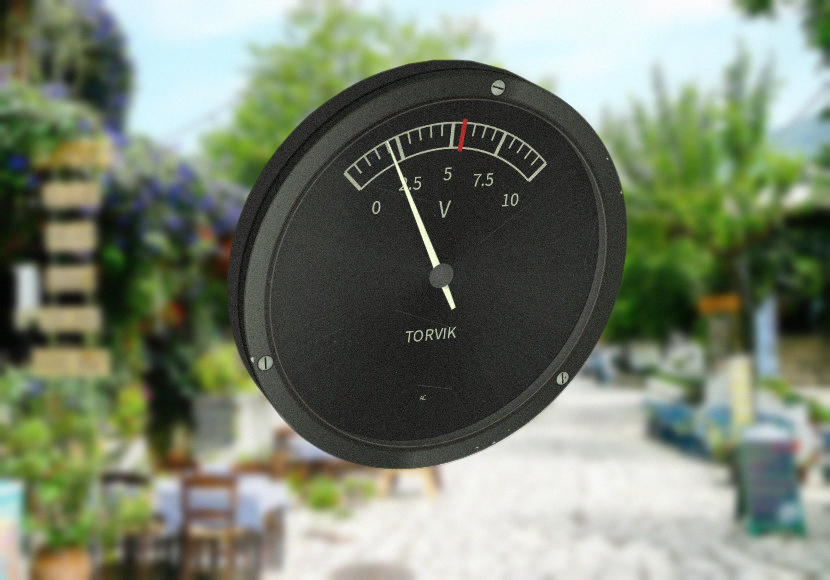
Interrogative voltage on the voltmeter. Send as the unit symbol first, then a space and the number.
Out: V 2
